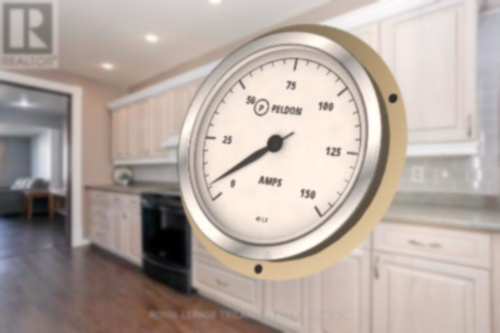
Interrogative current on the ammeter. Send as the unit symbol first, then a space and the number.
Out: A 5
